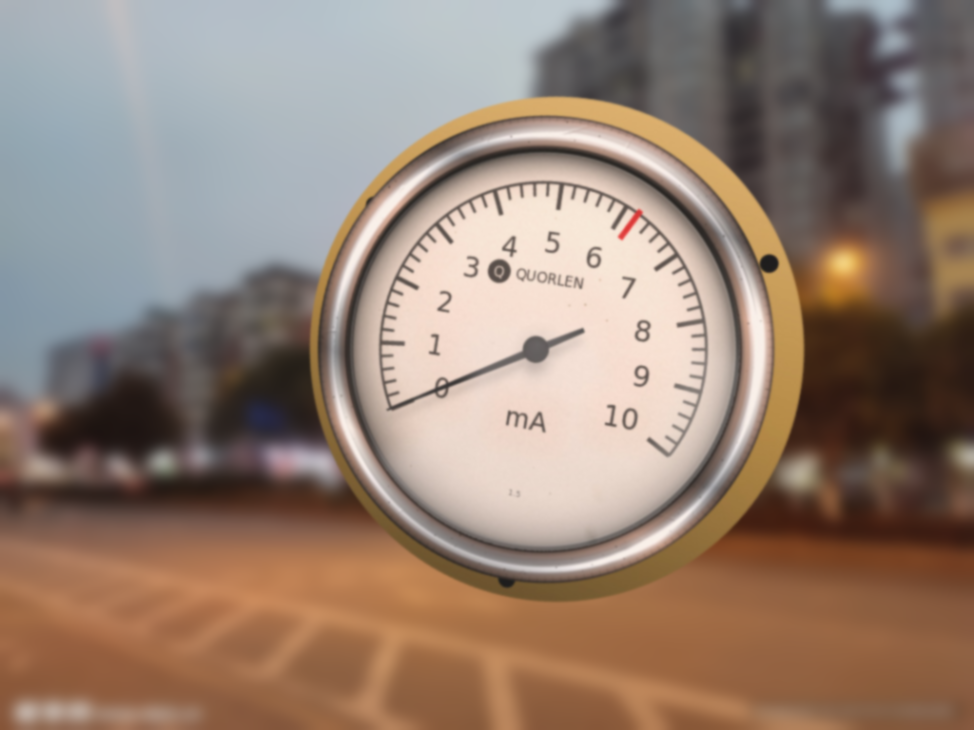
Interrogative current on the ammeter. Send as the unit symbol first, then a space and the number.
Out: mA 0
